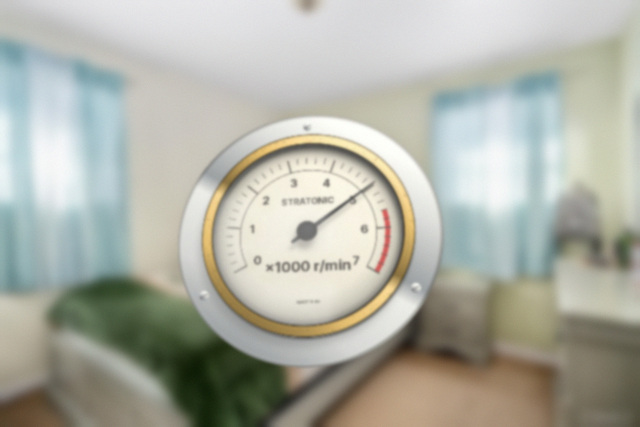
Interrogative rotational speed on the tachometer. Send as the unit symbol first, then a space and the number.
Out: rpm 5000
